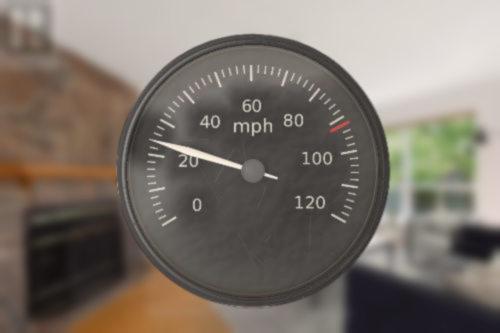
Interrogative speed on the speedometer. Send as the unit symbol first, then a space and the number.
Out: mph 24
